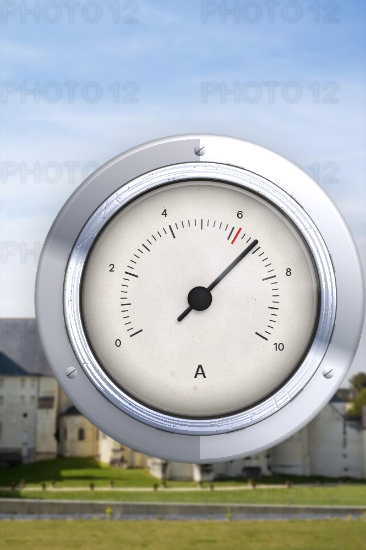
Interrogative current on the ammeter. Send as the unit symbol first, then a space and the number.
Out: A 6.8
